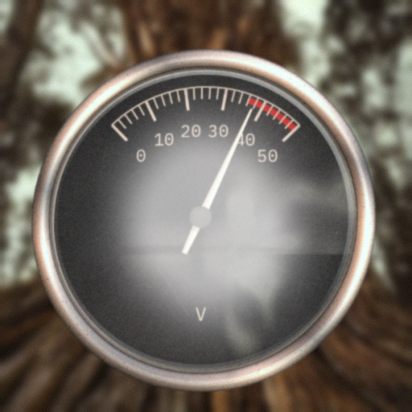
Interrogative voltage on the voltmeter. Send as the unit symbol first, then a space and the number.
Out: V 38
